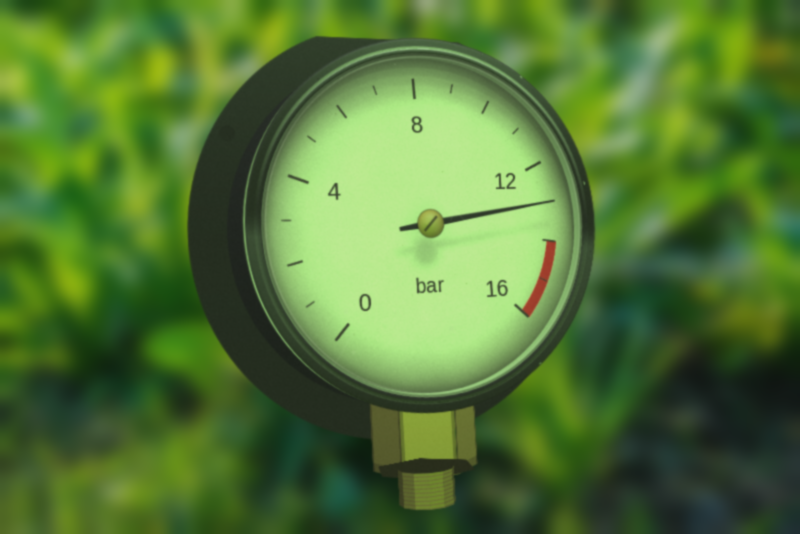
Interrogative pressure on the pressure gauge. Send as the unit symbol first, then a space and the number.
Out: bar 13
